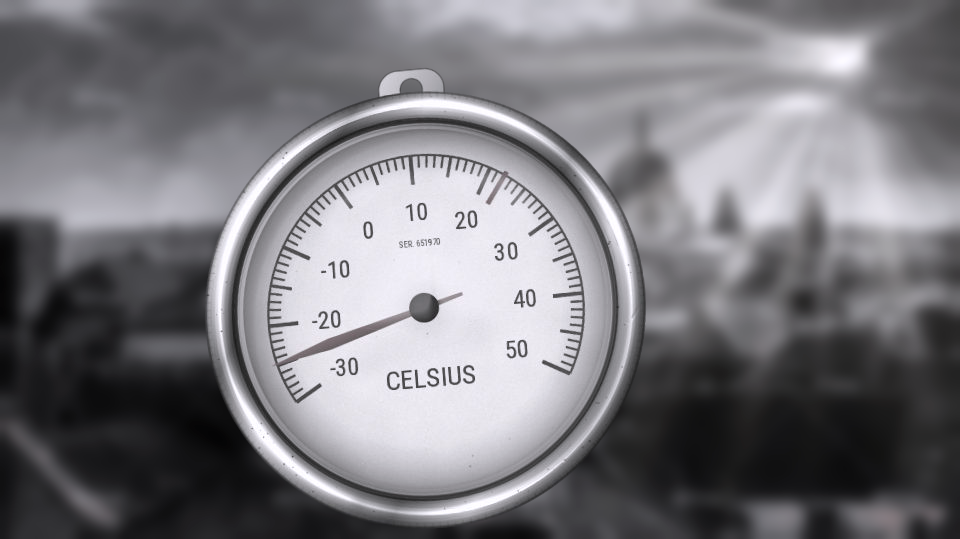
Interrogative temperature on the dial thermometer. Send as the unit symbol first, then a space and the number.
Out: °C -25
